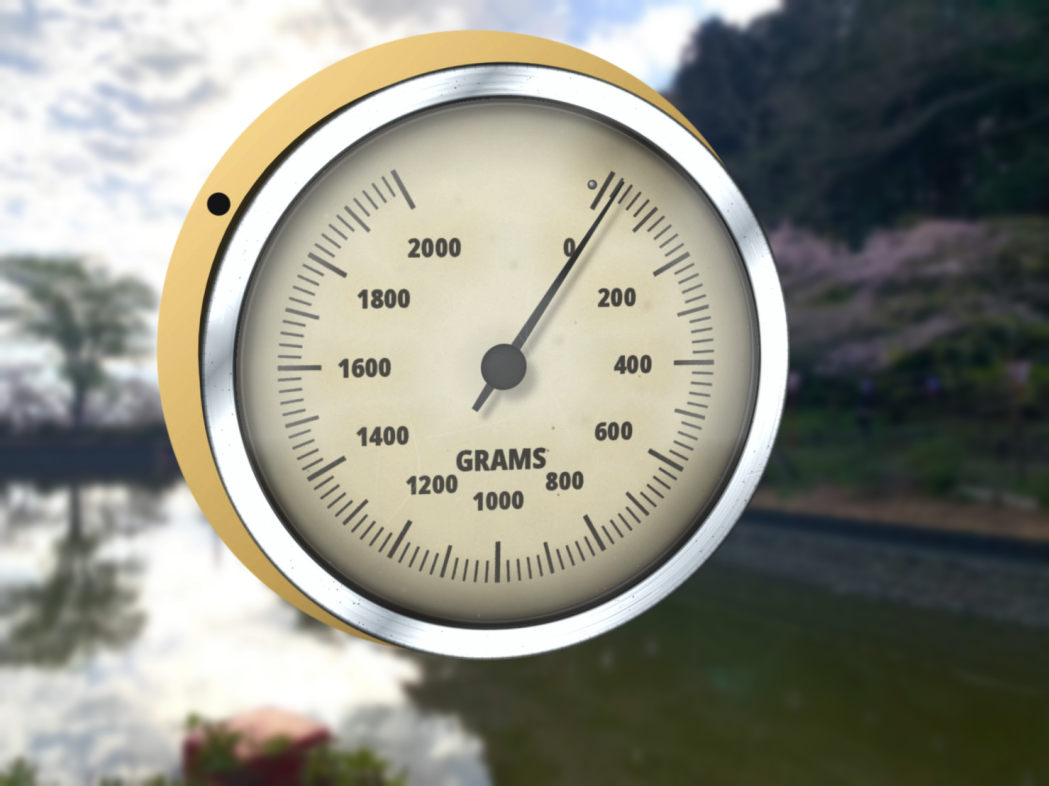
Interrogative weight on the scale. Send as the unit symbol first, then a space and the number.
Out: g 20
